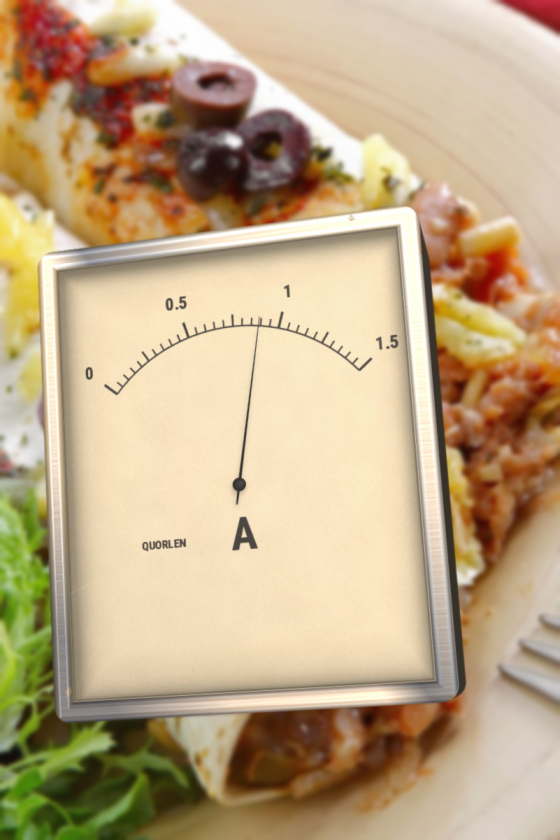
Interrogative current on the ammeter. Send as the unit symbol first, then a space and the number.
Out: A 0.9
